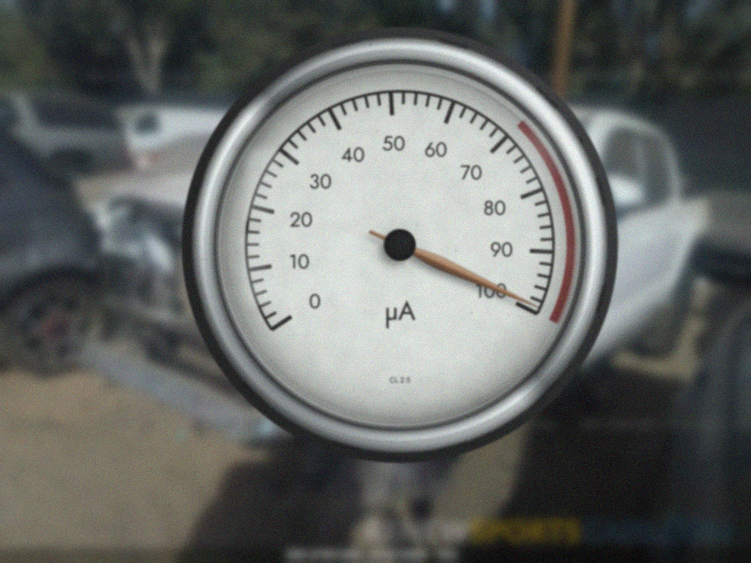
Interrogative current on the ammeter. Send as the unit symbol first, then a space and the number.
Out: µA 99
